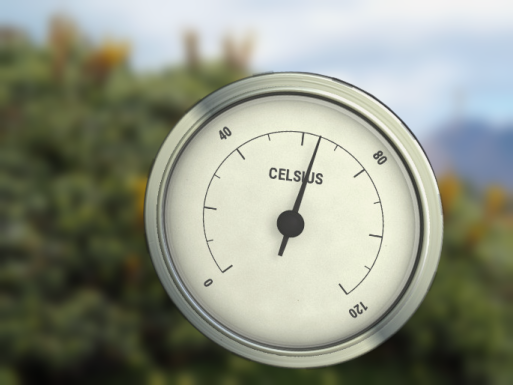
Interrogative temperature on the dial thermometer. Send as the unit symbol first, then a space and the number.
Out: °C 65
